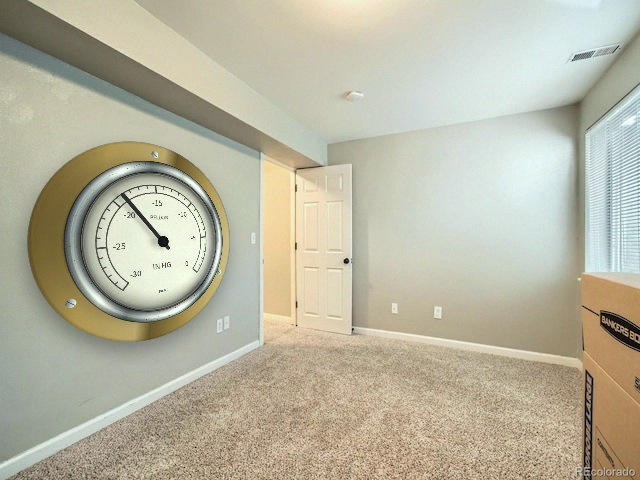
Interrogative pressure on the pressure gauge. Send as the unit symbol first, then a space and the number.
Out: inHg -19
